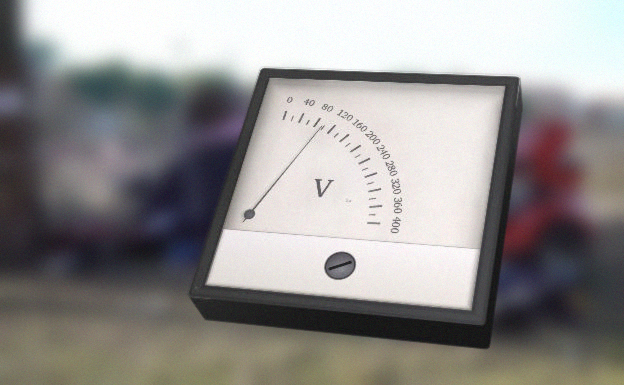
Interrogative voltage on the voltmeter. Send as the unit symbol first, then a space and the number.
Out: V 100
